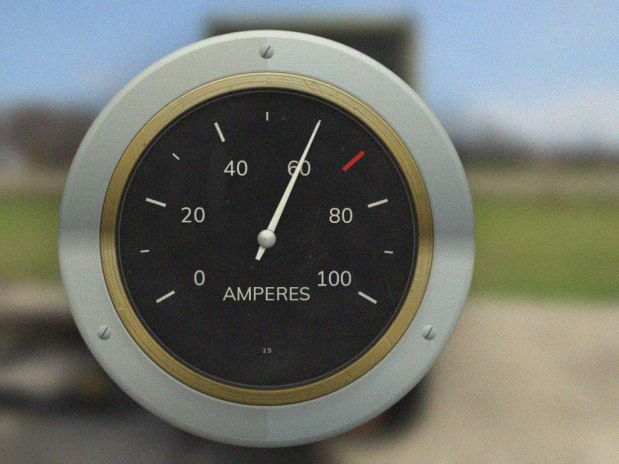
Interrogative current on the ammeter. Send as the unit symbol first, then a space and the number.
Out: A 60
